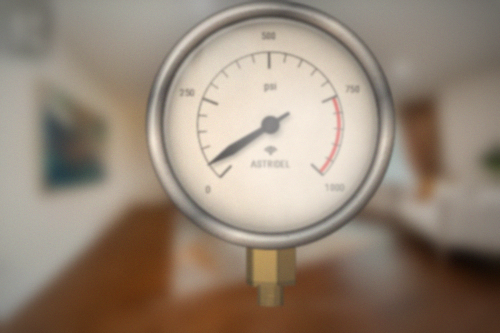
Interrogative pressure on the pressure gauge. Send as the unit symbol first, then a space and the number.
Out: psi 50
